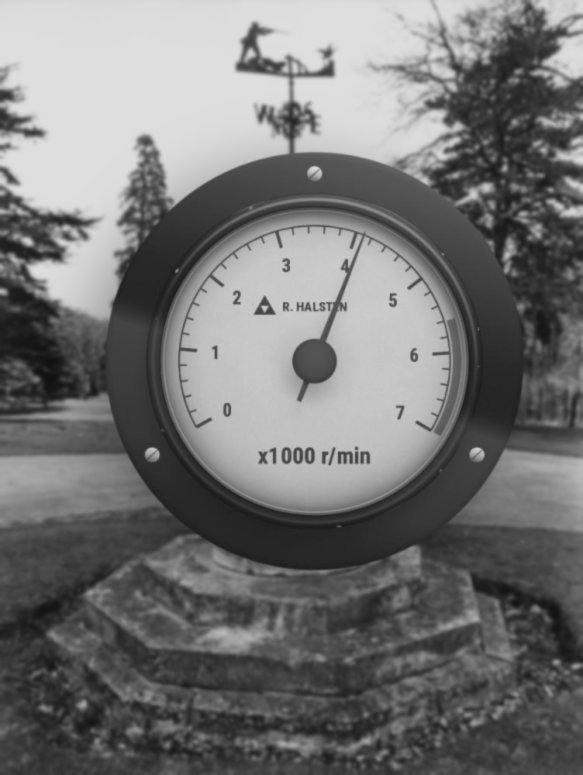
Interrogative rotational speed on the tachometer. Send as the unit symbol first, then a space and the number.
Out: rpm 4100
